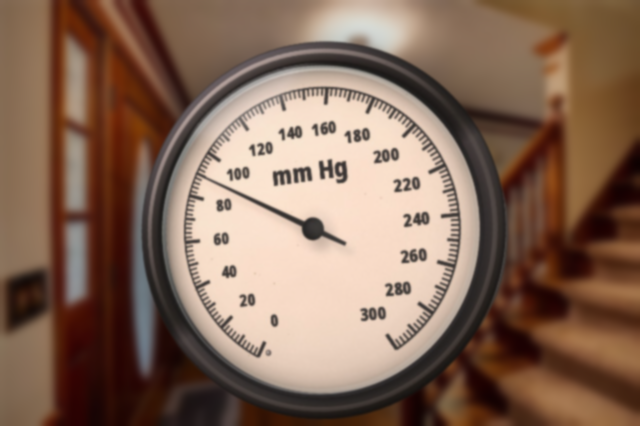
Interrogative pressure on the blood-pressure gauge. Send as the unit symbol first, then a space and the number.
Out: mmHg 90
